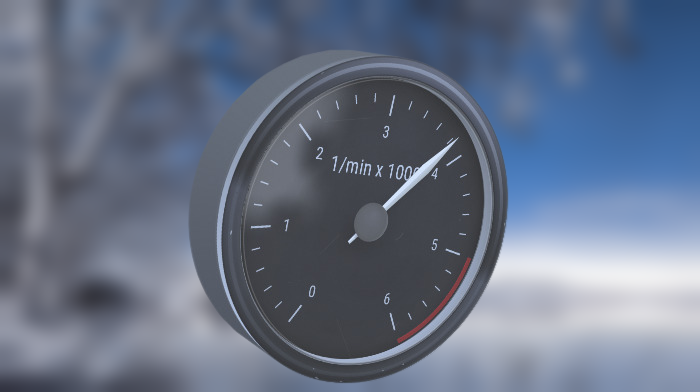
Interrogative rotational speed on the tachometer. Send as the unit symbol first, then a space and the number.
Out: rpm 3800
